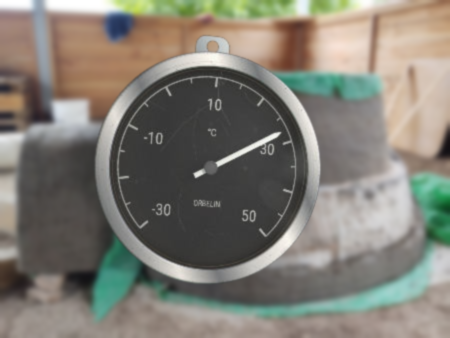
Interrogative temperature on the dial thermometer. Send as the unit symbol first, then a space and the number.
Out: °C 27.5
